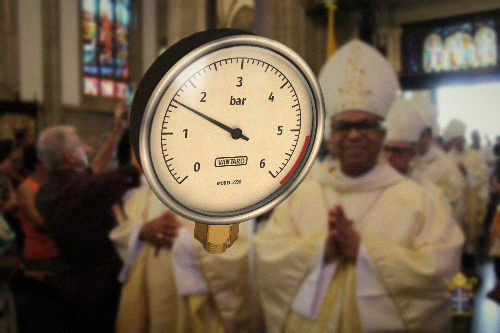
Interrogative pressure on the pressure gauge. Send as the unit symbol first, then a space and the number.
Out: bar 1.6
